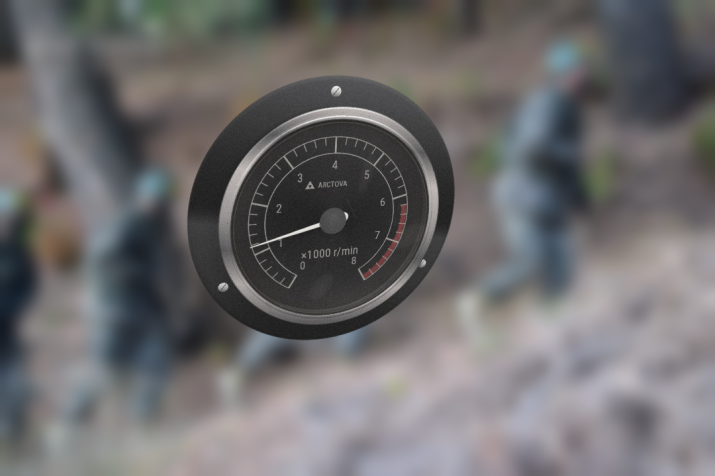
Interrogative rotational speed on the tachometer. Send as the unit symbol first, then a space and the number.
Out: rpm 1200
